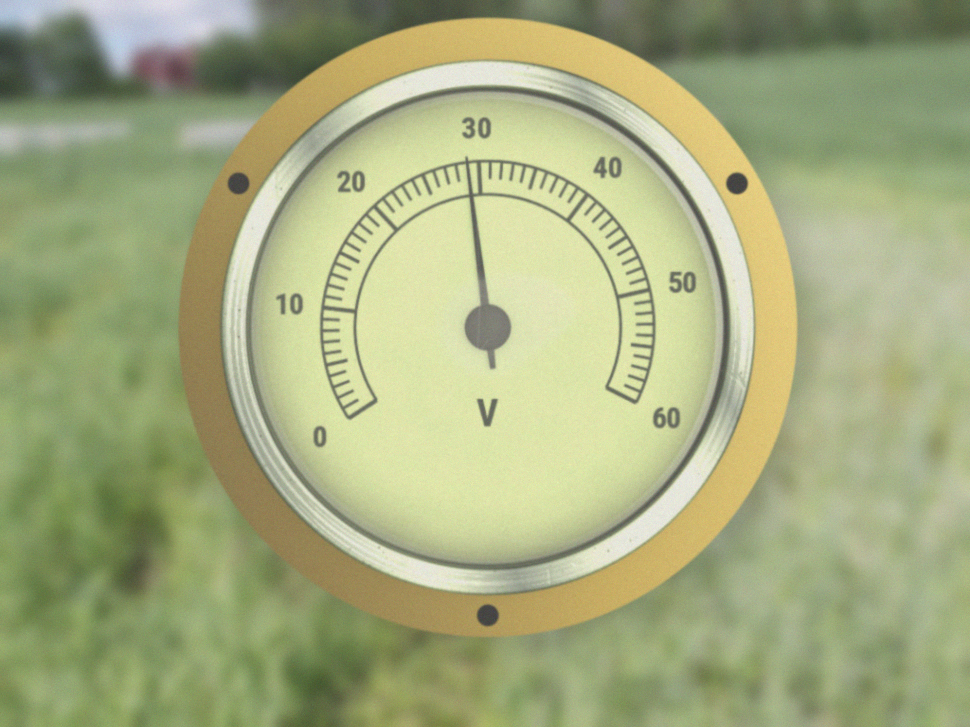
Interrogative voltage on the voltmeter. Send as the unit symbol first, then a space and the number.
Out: V 29
